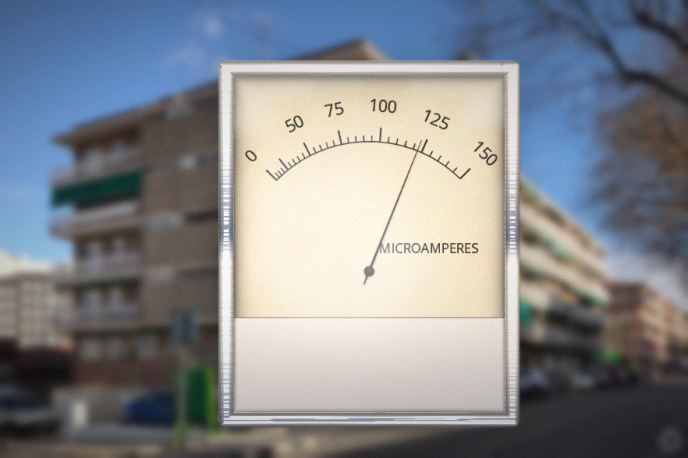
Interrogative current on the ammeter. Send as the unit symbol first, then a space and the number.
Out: µA 122.5
